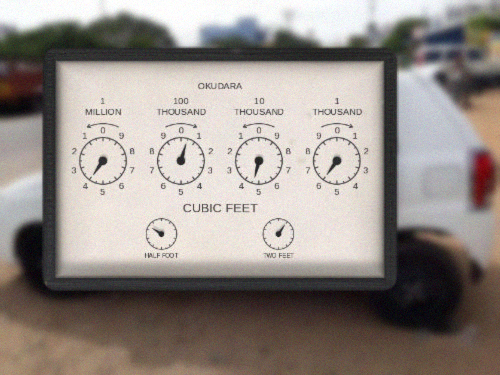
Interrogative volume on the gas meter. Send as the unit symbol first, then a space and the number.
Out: ft³ 404600
